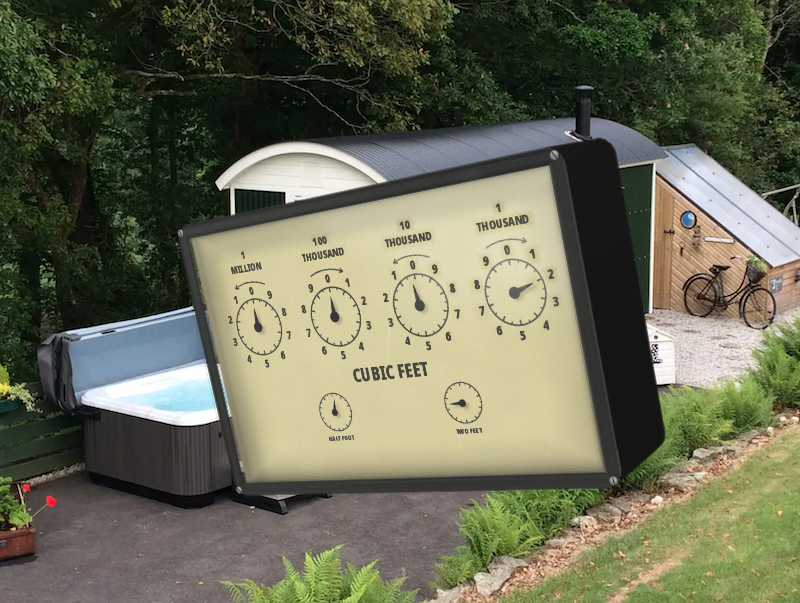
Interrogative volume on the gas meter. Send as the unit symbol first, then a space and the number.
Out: ft³ 200
